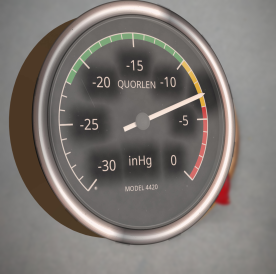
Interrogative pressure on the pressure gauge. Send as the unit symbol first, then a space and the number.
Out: inHg -7
